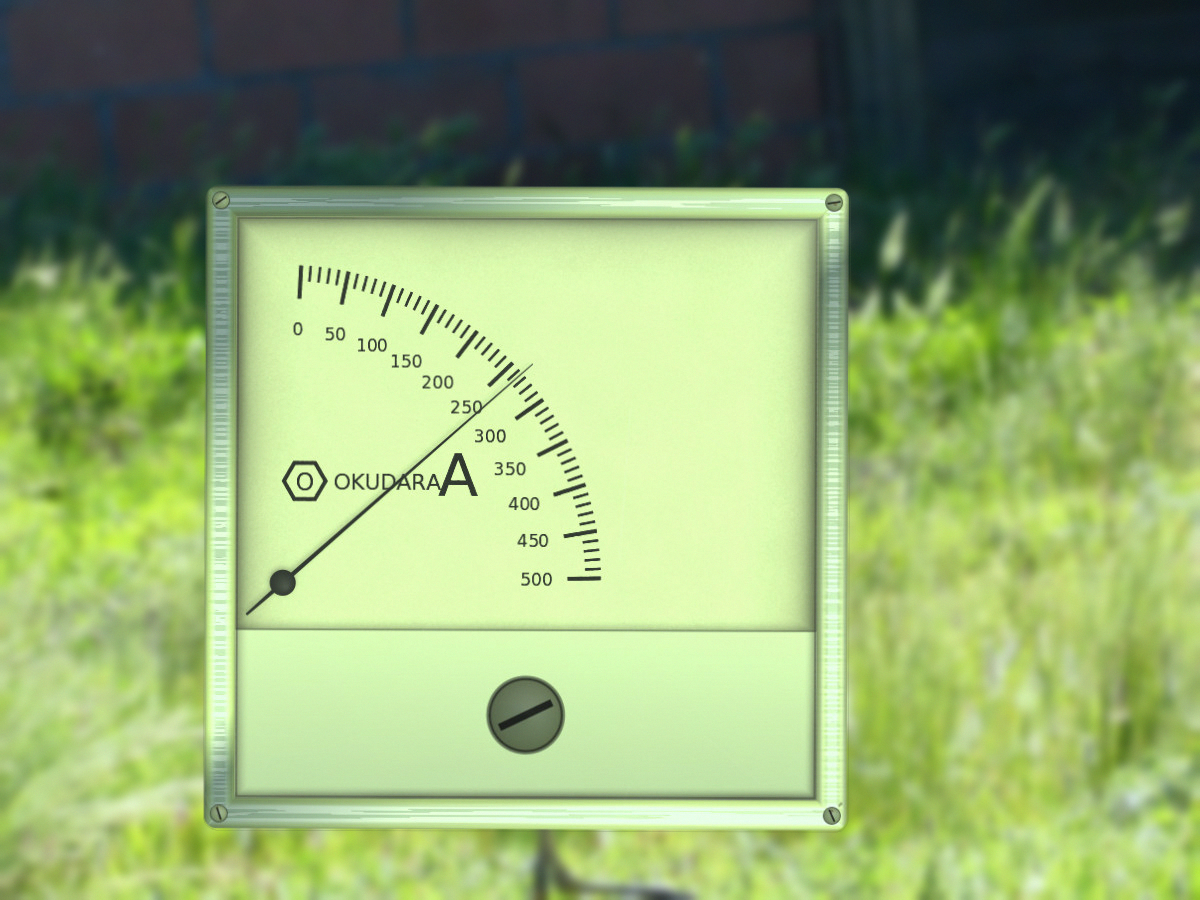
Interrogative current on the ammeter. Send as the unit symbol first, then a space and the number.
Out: A 265
